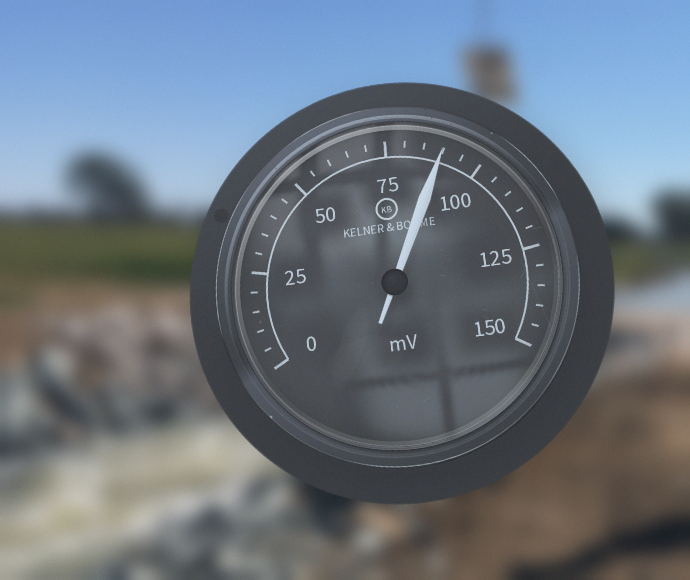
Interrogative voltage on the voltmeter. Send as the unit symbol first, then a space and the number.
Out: mV 90
